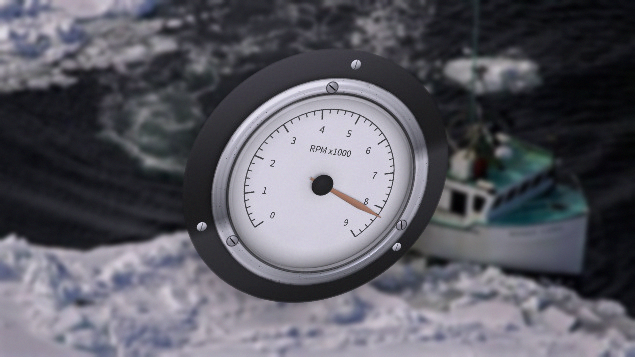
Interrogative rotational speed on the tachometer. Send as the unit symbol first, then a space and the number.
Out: rpm 8200
